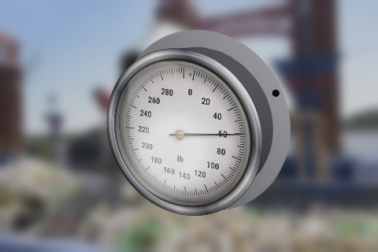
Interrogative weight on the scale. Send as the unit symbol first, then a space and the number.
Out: lb 60
